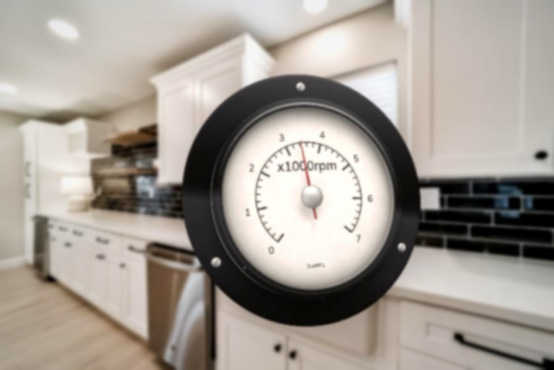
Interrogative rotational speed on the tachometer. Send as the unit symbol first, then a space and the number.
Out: rpm 3400
